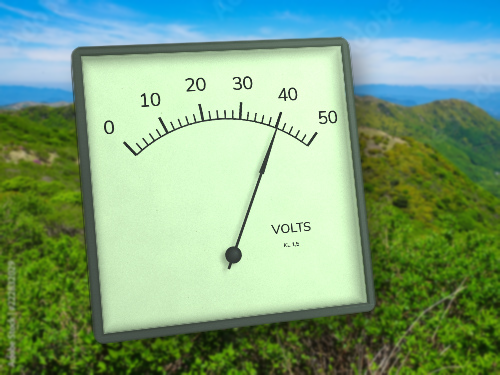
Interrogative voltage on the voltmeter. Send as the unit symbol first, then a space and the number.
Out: V 40
